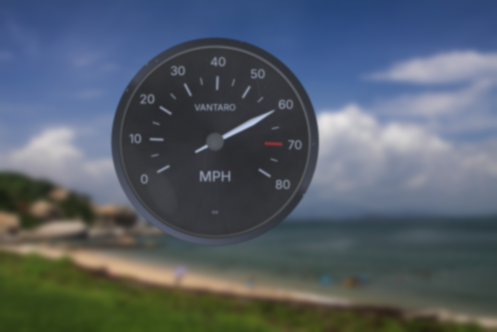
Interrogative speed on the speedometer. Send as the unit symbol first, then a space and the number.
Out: mph 60
